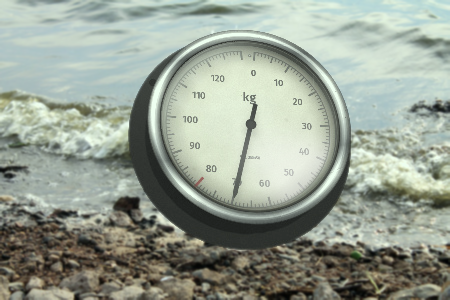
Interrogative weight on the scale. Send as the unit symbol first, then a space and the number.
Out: kg 70
